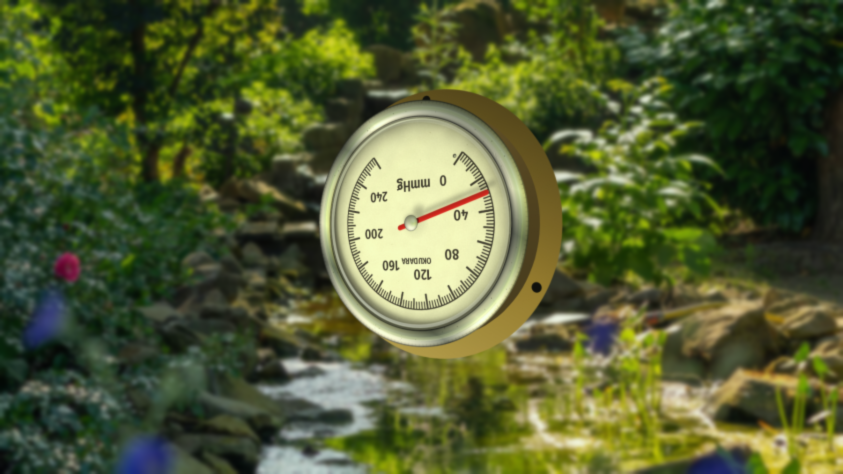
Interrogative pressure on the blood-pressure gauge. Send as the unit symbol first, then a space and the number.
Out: mmHg 30
